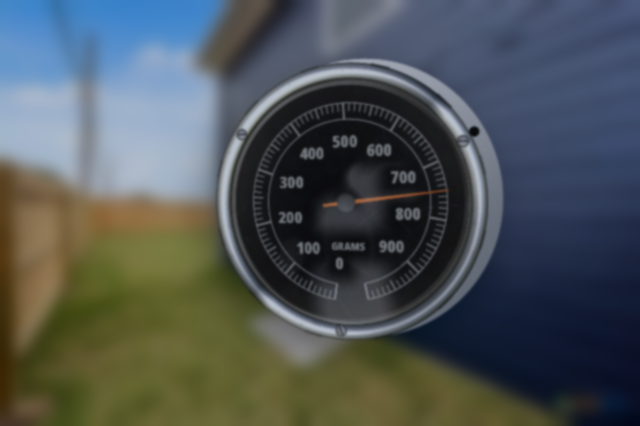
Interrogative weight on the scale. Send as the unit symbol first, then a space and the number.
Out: g 750
